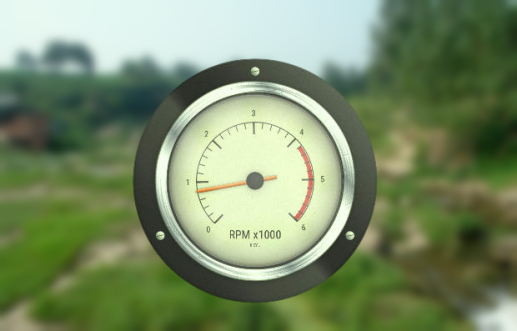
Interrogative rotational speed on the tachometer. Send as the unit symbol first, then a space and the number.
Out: rpm 800
